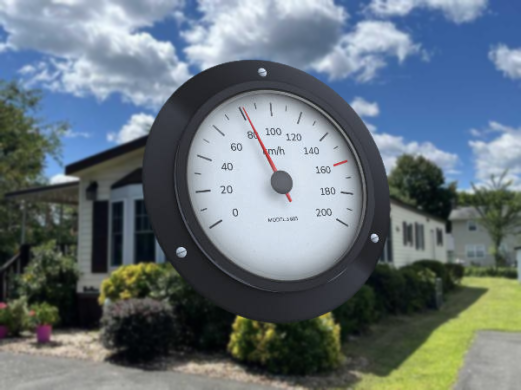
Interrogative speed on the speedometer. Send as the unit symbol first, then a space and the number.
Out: km/h 80
